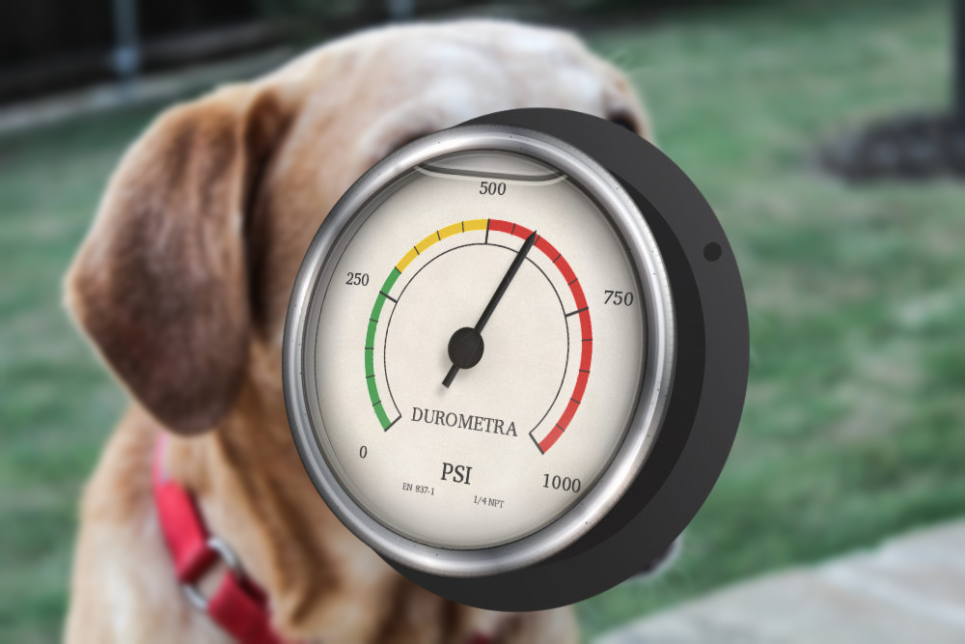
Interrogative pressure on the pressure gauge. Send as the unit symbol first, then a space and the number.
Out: psi 600
